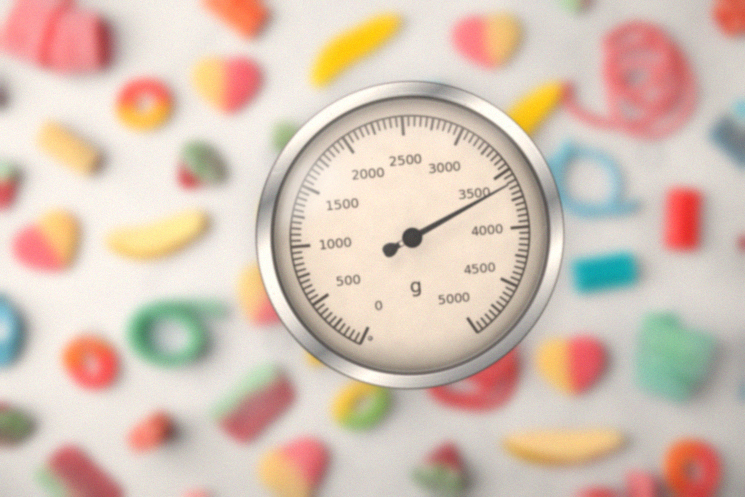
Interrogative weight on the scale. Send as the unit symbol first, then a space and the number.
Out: g 3600
